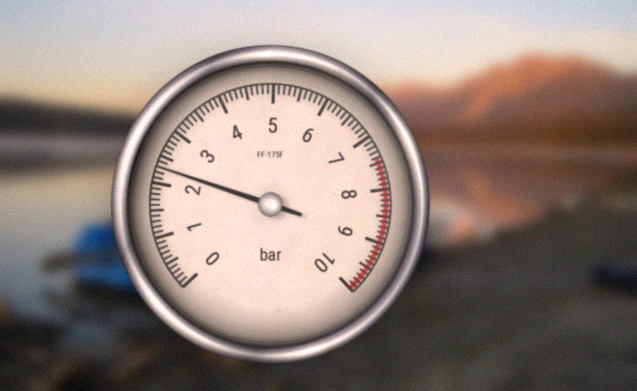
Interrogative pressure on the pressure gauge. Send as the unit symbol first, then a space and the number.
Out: bar 2.3
